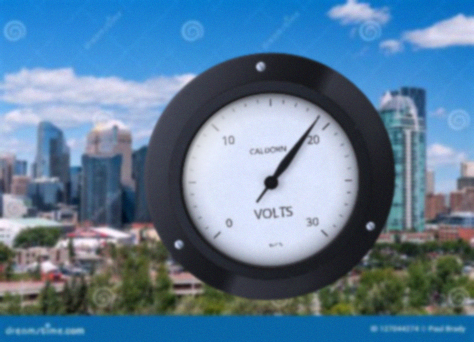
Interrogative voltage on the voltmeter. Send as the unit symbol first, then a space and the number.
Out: V 19
